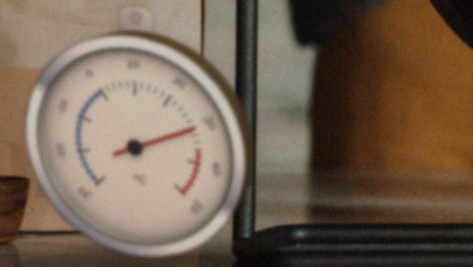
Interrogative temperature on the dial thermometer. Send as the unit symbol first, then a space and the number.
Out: °C 30
